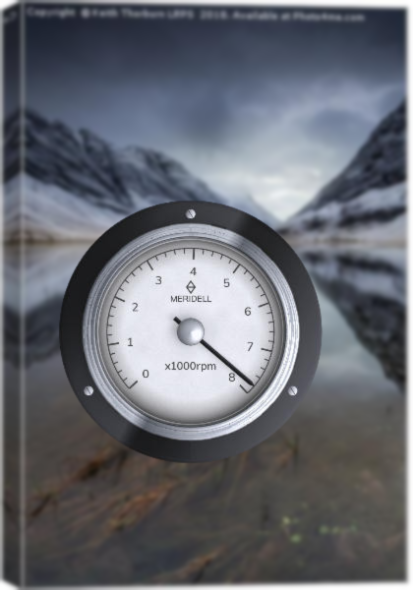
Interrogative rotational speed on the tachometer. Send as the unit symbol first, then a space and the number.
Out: rpm 7800
